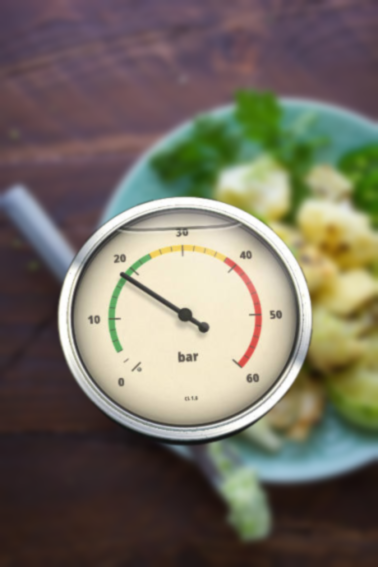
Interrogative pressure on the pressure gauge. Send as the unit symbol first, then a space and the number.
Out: bar 18
